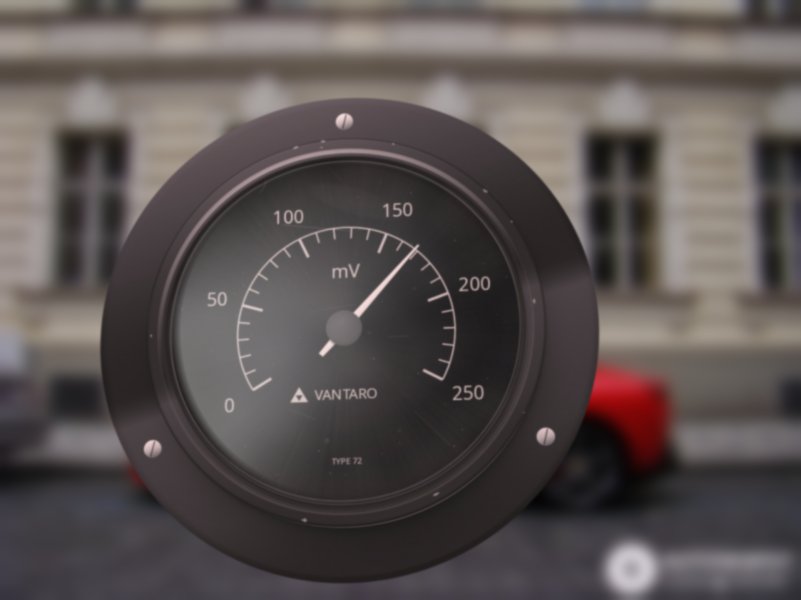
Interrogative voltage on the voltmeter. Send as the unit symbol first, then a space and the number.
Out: mV 170
